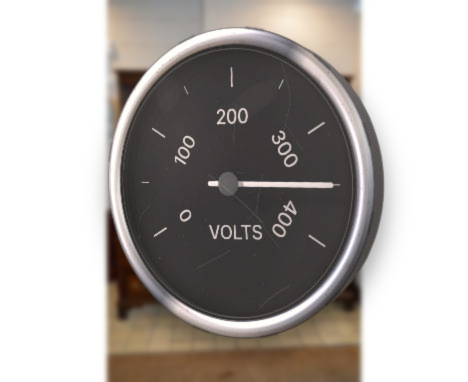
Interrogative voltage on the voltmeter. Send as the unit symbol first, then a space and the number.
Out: V 350
